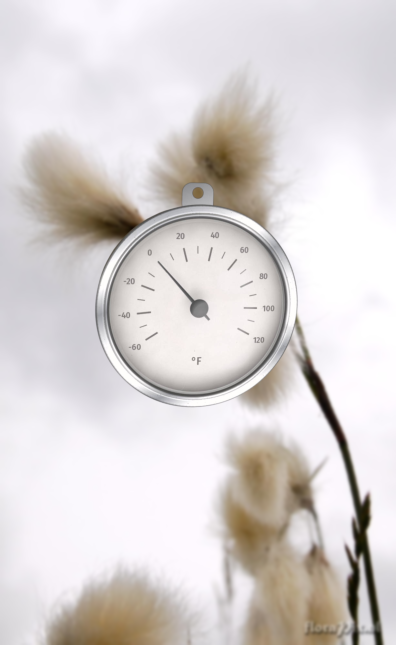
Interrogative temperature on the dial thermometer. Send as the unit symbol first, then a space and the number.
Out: °F 0
